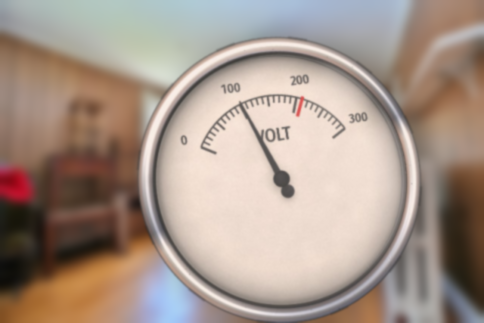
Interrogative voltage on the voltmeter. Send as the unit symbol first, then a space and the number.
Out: V 100
